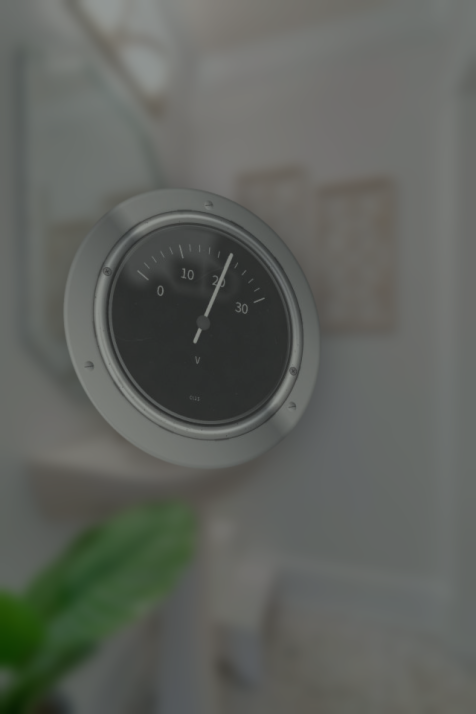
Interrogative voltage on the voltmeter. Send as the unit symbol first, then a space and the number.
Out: V 20
